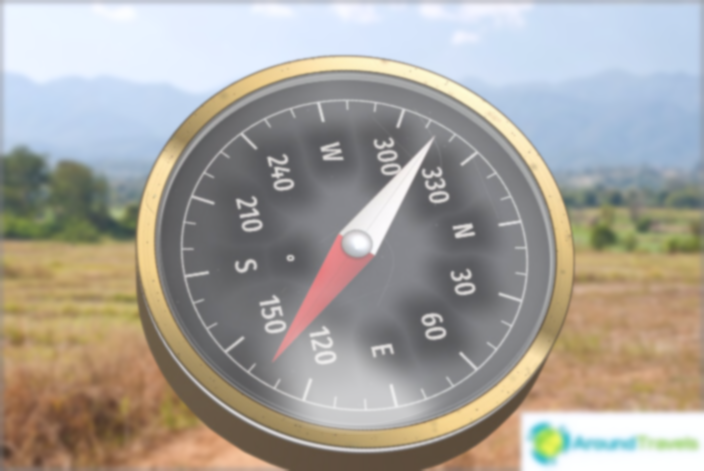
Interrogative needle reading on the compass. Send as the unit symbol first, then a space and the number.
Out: ° 135
